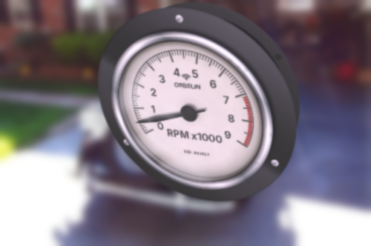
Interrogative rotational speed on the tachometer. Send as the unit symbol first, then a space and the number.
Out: rpm 500
